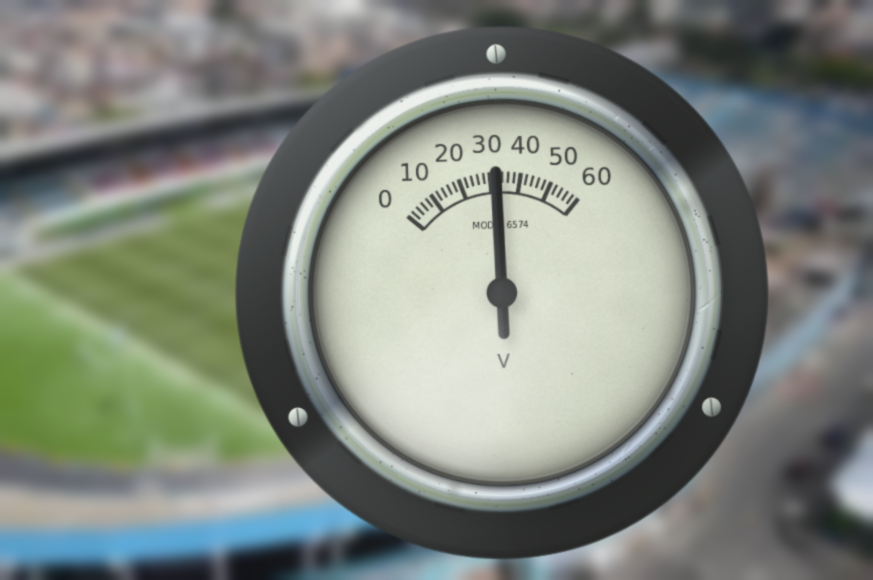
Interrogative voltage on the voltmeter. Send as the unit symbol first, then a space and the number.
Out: V 32
